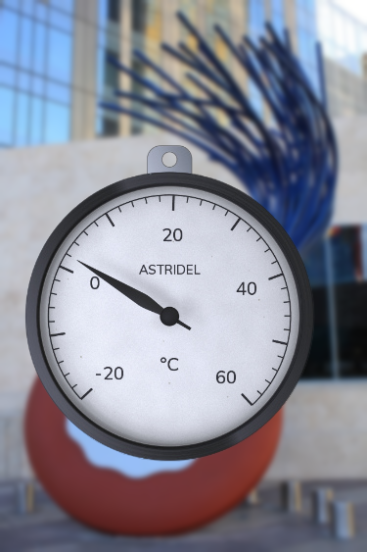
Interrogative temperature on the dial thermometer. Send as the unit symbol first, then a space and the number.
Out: °C 2
